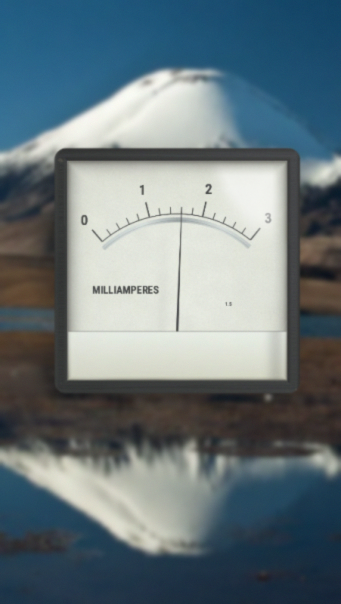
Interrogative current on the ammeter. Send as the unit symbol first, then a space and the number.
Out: mA 1.6
